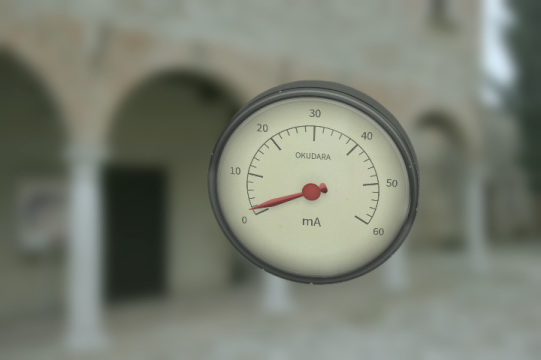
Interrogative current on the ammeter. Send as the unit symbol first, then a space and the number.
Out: mA 2
